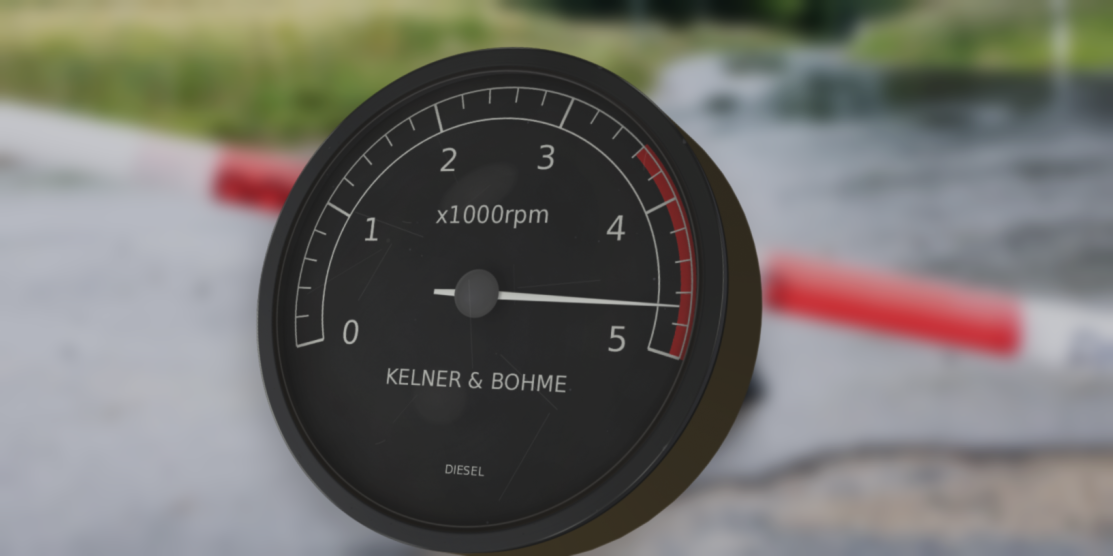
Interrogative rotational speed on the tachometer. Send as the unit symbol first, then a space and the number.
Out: rpm 4700
